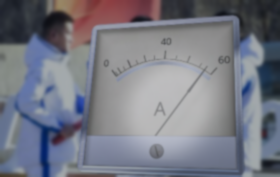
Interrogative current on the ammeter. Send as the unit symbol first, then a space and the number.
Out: A 57.5
